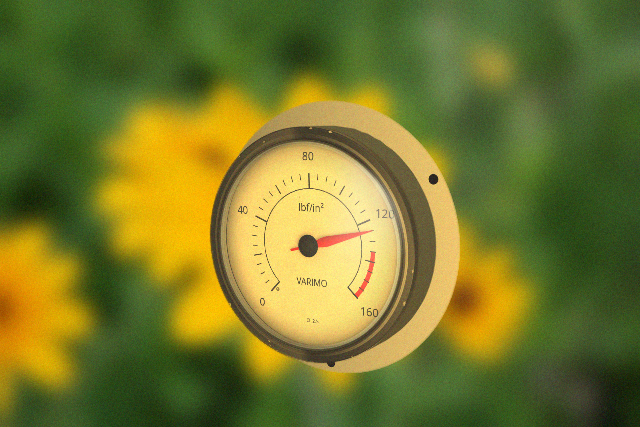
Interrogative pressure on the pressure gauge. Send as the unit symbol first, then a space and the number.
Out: psi 125
